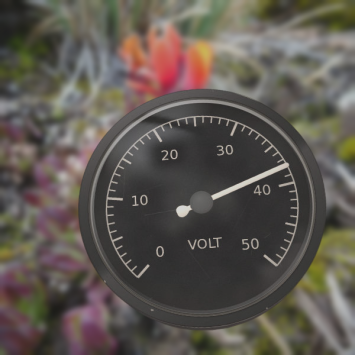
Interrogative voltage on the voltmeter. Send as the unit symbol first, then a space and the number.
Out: V 38
